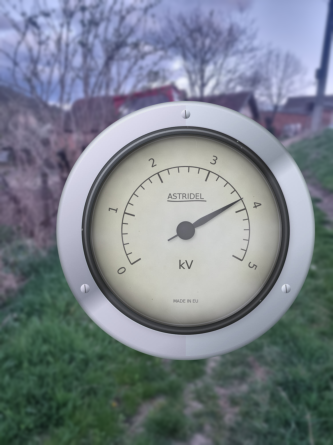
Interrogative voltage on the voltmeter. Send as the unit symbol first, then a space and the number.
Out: kV 3.8
